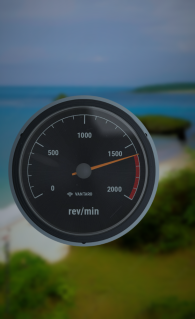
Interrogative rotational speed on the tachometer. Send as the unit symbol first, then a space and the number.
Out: rpm 1600
